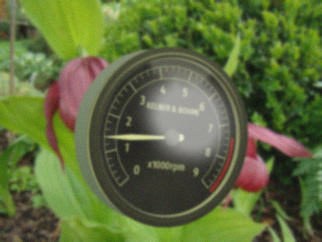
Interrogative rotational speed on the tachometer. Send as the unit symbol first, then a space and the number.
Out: rpm 1400
